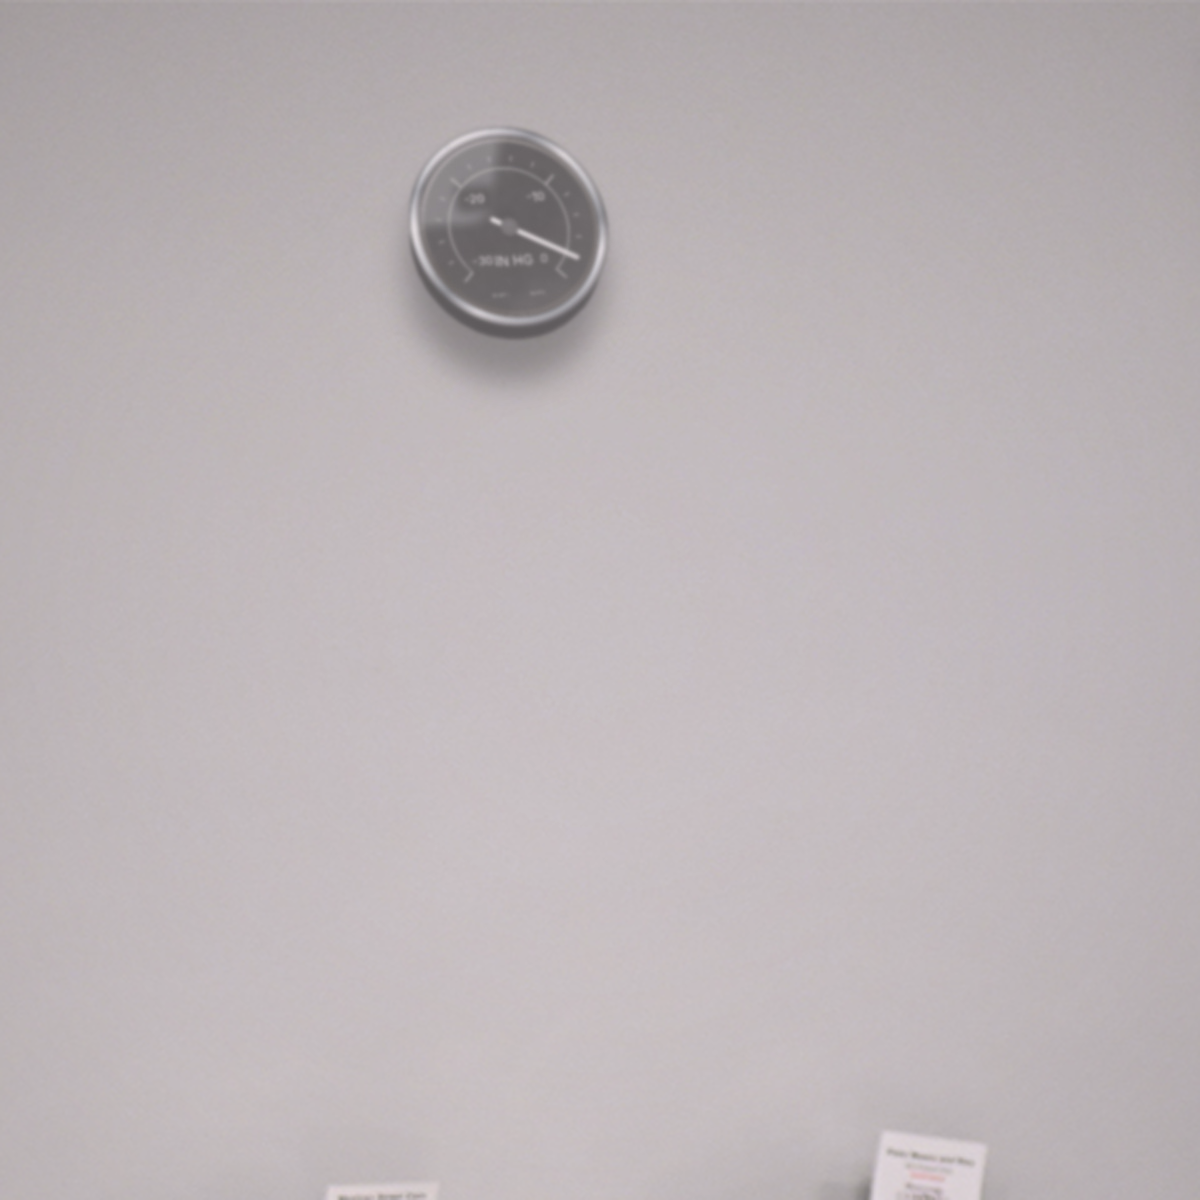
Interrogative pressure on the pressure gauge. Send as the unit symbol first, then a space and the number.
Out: inHg -2
